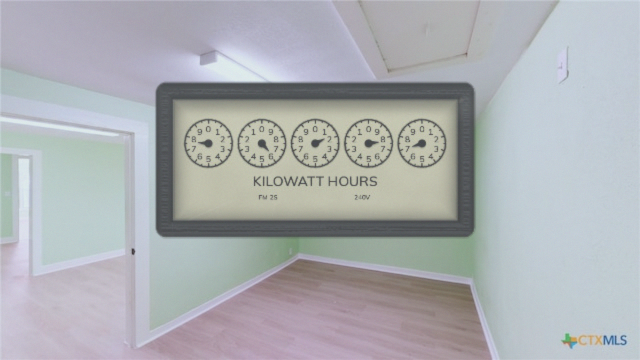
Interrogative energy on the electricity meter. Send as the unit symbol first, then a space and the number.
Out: kWh 76177
